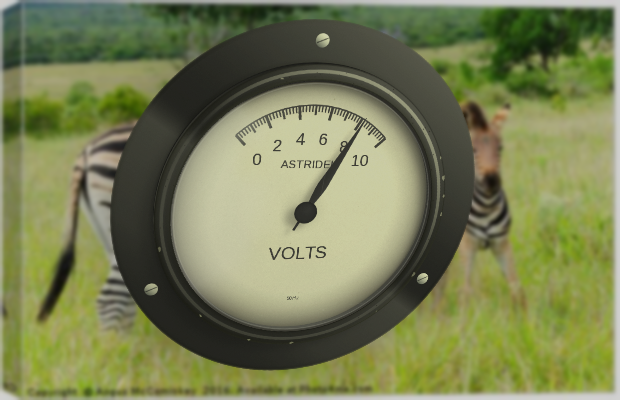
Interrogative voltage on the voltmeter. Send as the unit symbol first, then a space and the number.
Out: V 8
